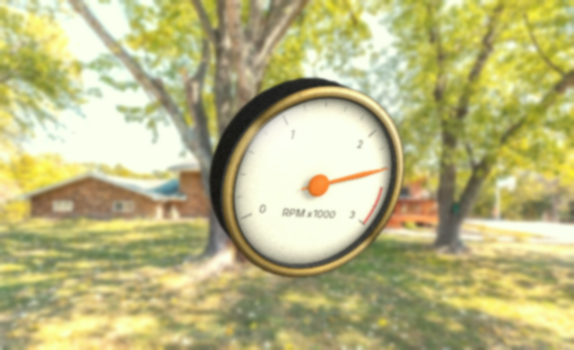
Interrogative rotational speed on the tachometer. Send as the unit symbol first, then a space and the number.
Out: rpm 2400
